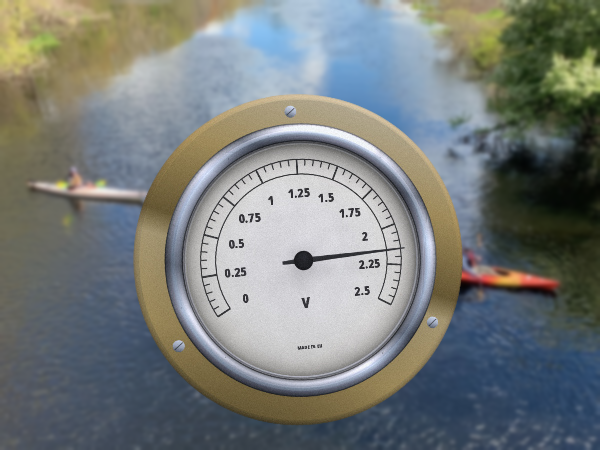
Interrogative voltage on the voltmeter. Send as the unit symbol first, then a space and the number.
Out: V 2.15
